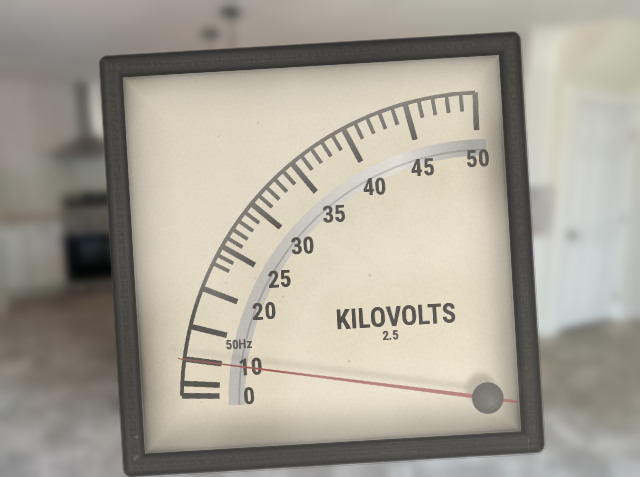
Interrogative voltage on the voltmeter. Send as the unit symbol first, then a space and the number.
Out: kV 10
